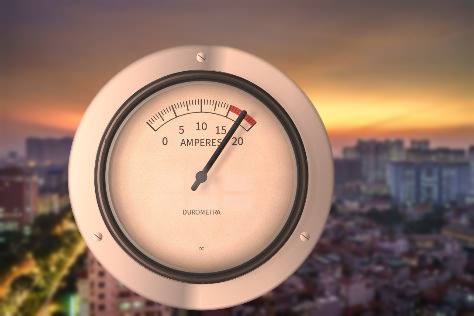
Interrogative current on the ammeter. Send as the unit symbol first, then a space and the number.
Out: A 17.5
